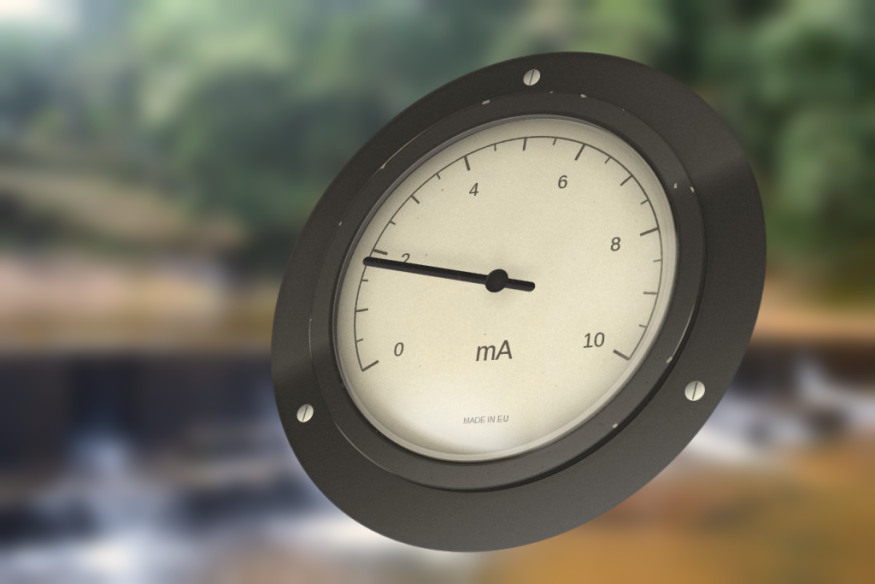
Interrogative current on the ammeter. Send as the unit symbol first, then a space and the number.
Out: mA 1.75
